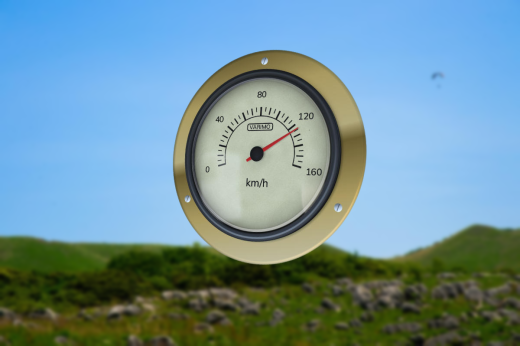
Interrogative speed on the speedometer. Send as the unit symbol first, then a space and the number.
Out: km/h 125
